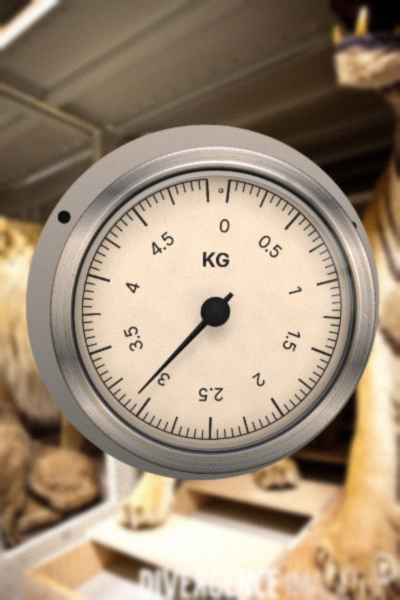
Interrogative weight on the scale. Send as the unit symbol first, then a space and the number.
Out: kg 3.1
